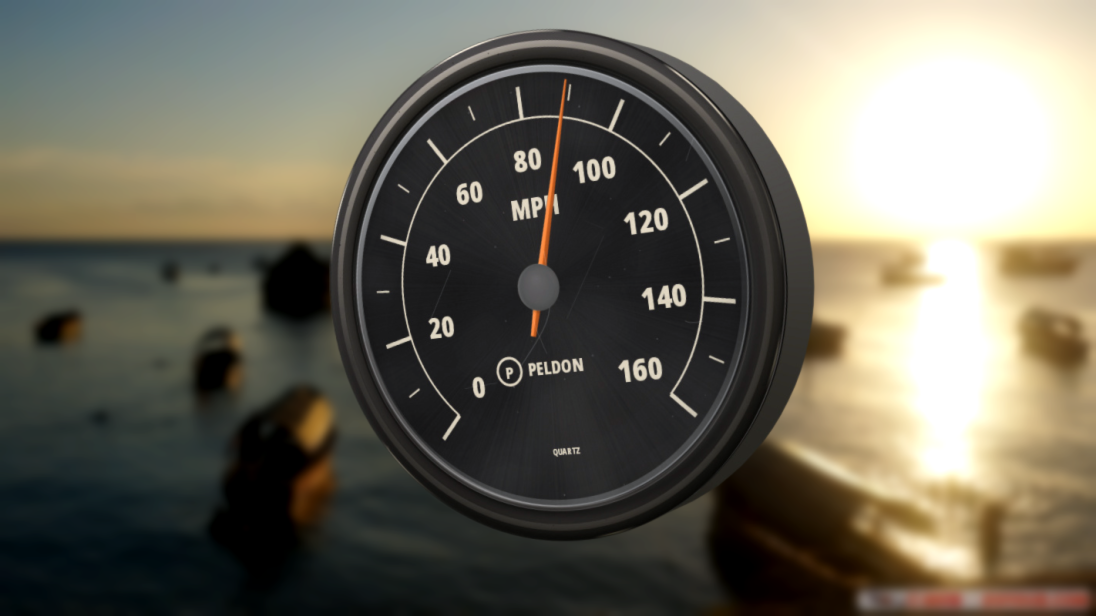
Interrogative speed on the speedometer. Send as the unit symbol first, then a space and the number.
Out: mph 90
